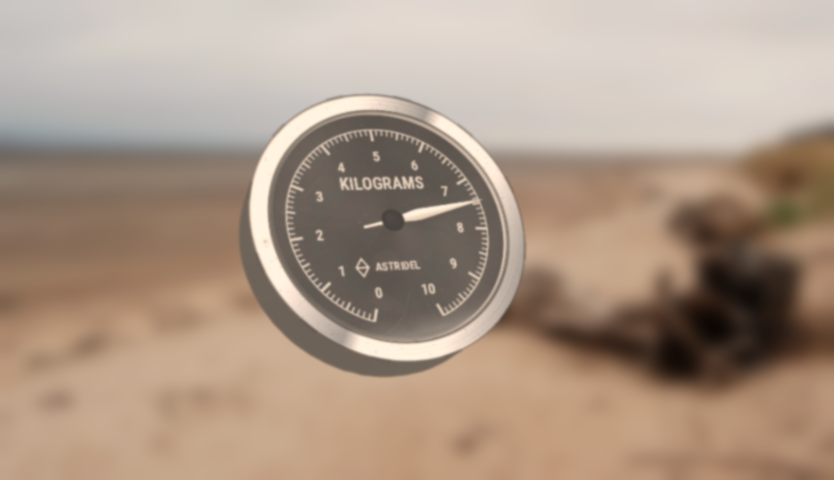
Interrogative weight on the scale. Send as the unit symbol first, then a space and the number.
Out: kg 7.5
